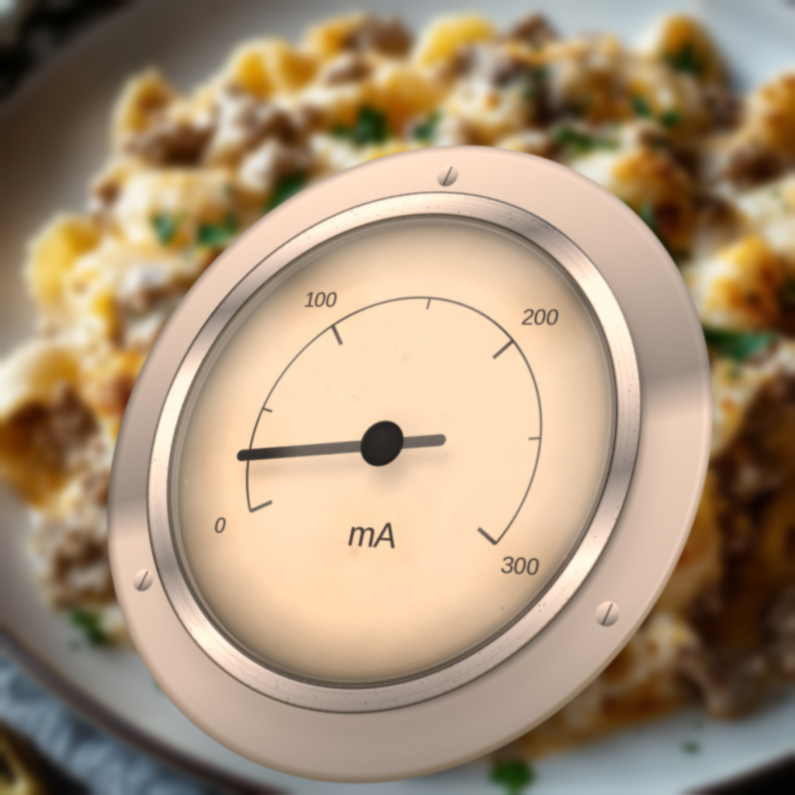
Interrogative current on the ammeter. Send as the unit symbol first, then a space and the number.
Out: mA 25
